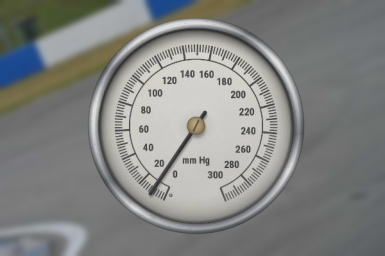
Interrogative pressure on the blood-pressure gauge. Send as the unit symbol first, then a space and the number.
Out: mmHg 10
